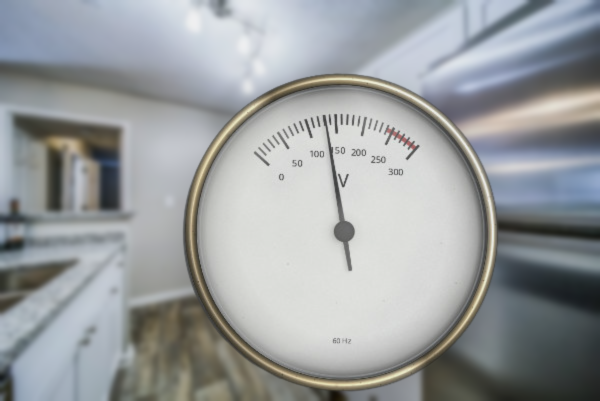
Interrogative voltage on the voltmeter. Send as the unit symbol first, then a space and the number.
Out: V 130
